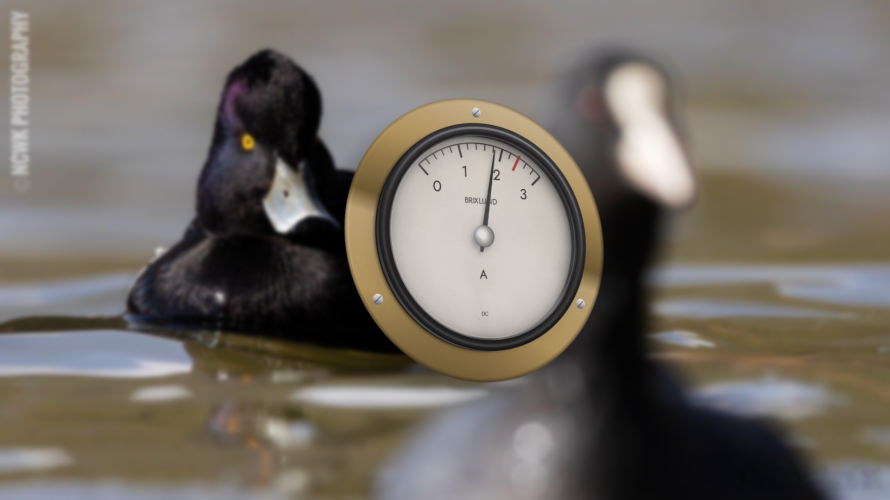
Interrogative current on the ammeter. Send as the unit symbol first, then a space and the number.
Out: A 1.8
